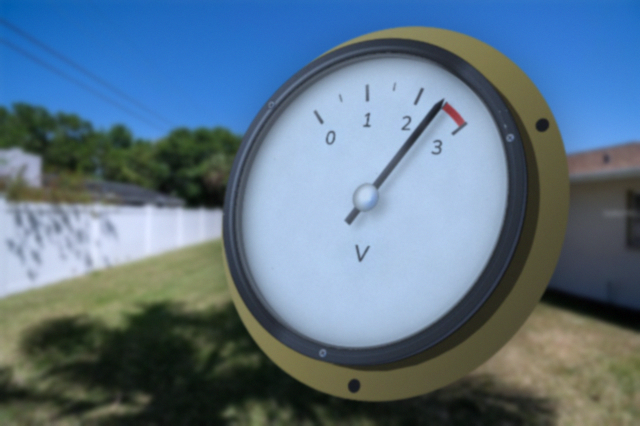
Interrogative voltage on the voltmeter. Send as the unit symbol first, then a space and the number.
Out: V 2.5
